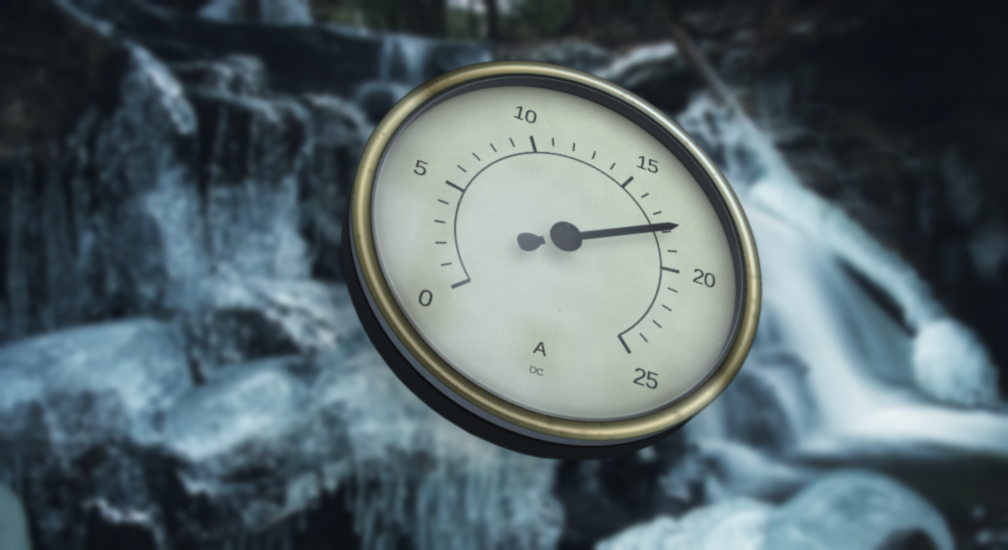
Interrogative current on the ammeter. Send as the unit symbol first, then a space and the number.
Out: A 18
